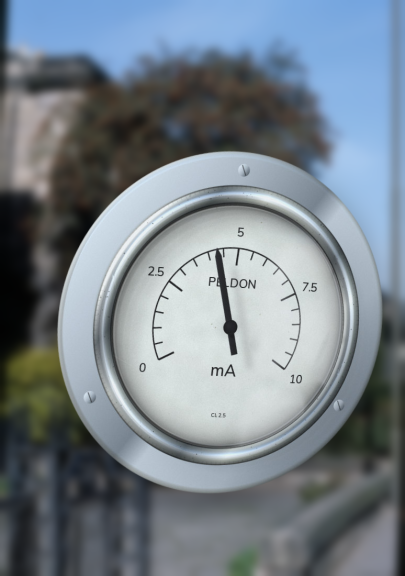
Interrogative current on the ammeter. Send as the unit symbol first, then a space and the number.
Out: mA 4.25
